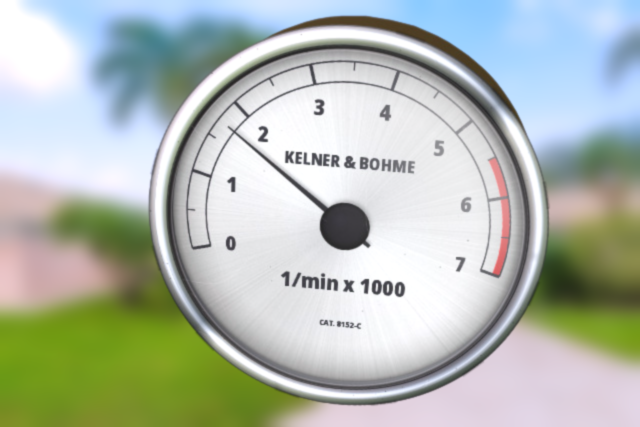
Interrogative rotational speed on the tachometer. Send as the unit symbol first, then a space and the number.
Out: rpm 1750
